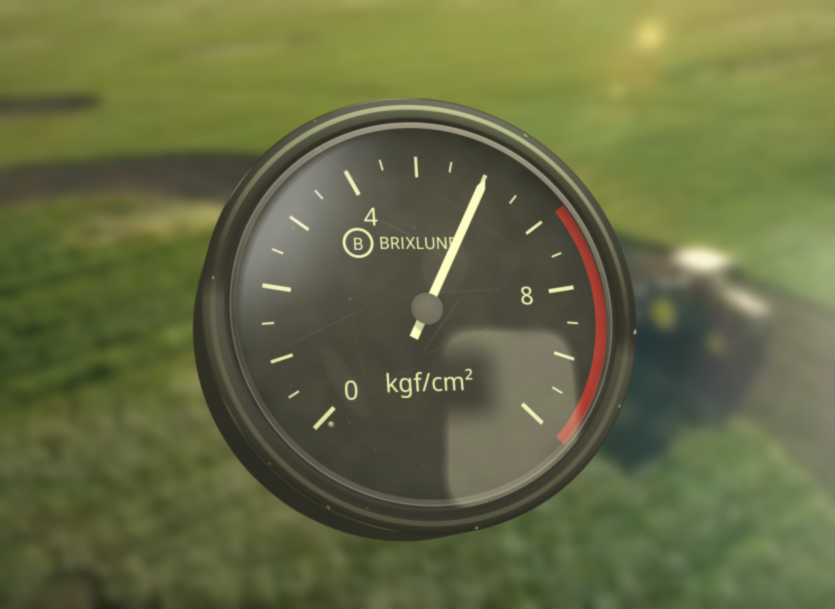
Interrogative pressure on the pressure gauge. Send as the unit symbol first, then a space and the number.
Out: kg/cm² 6
